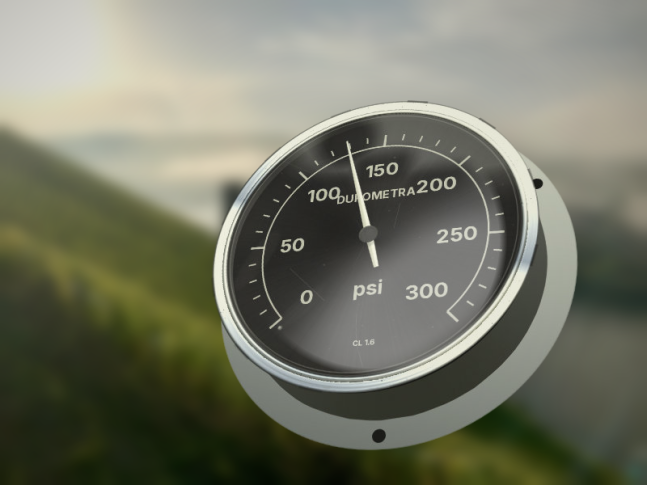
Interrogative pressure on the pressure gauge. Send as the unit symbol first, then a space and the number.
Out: psi 130
